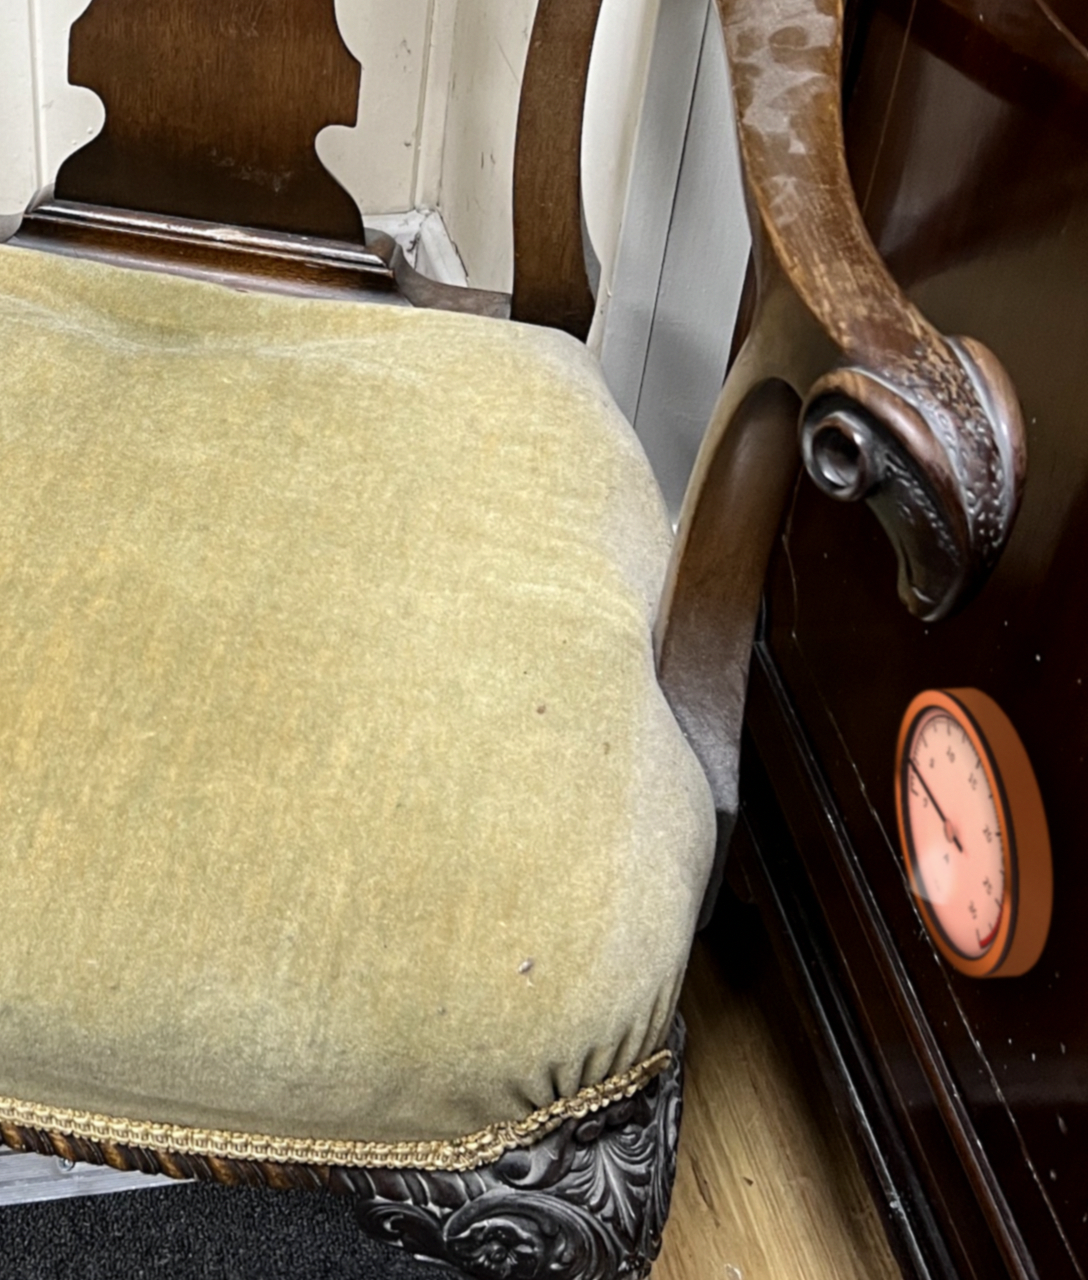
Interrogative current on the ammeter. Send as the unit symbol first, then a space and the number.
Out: A 2.5
